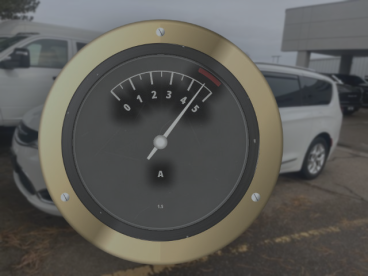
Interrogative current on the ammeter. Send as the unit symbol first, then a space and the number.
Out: A 4.5
